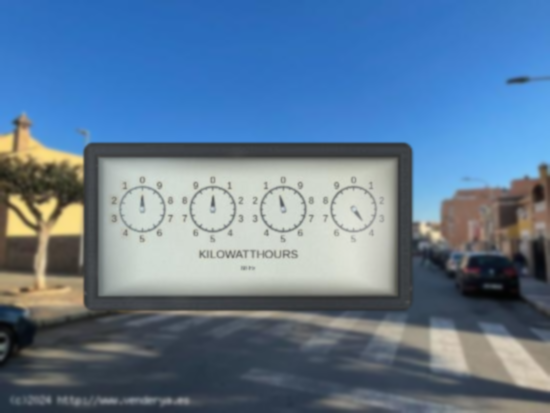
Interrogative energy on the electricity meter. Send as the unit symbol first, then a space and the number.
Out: kWh 4
